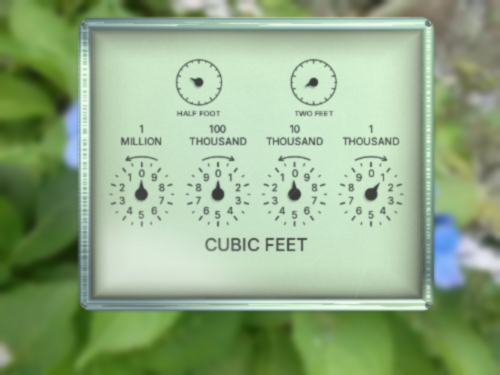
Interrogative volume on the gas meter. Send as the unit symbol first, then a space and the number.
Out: ft³ 100
